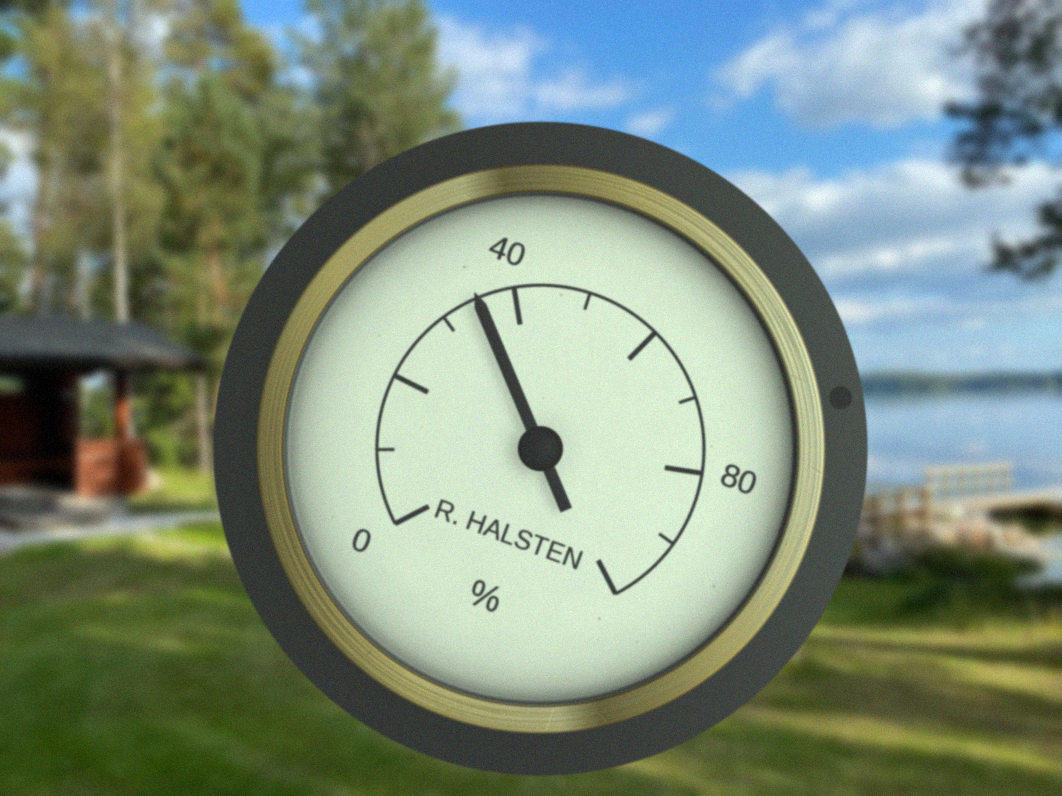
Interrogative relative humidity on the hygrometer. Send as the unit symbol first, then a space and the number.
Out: % 35
